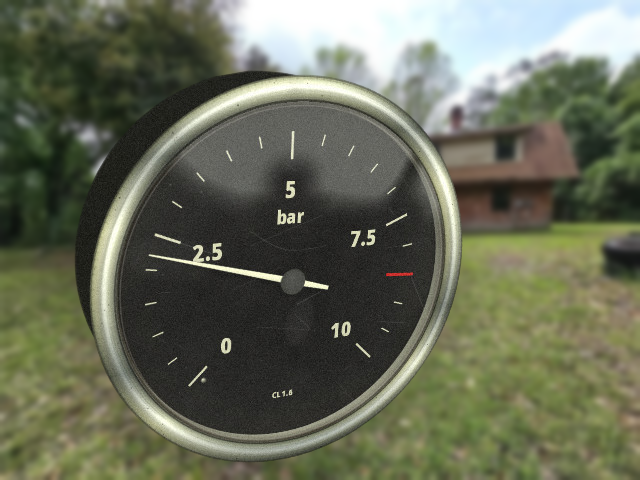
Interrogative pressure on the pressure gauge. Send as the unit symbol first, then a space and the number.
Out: bar 2.25
